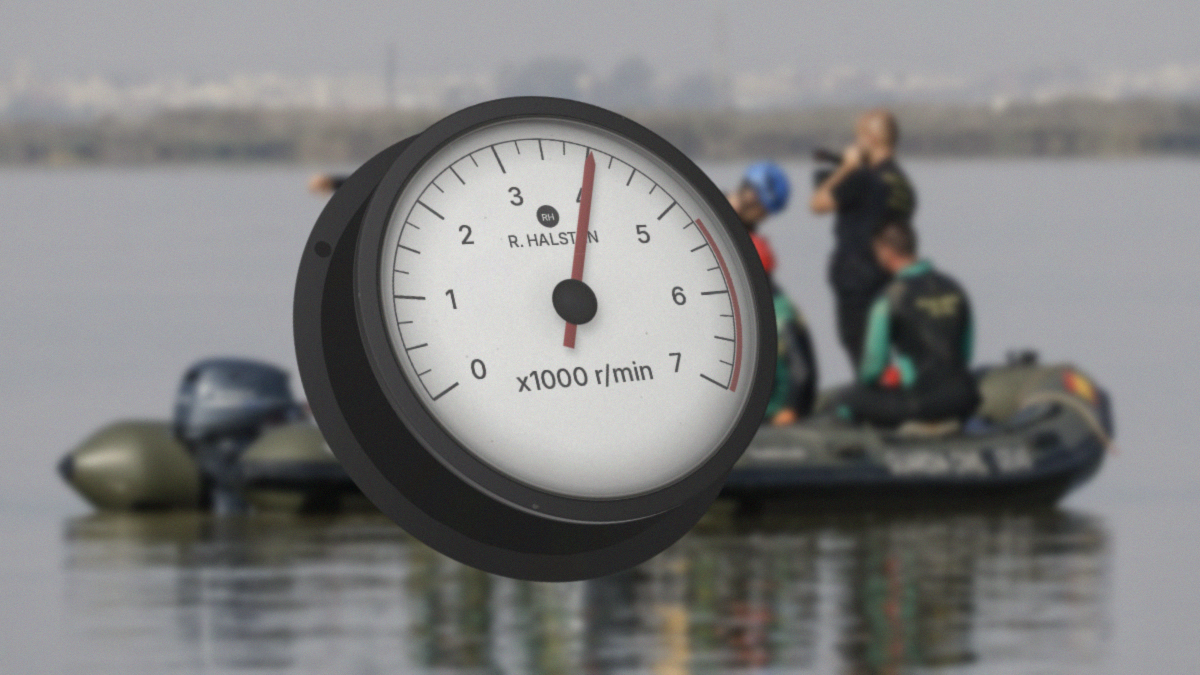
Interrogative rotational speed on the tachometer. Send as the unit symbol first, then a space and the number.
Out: rpm 4000
